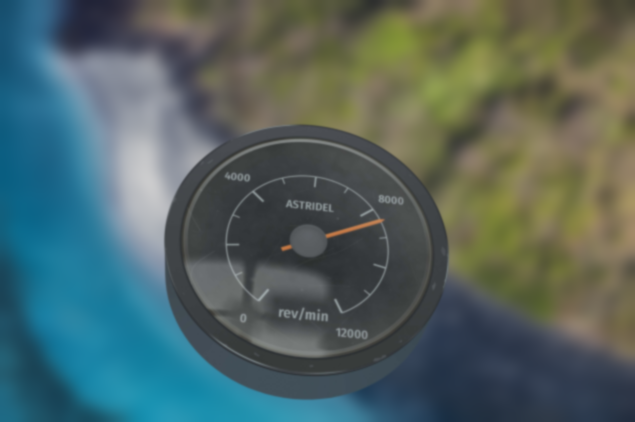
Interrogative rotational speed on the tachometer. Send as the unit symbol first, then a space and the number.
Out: rpm 8500
